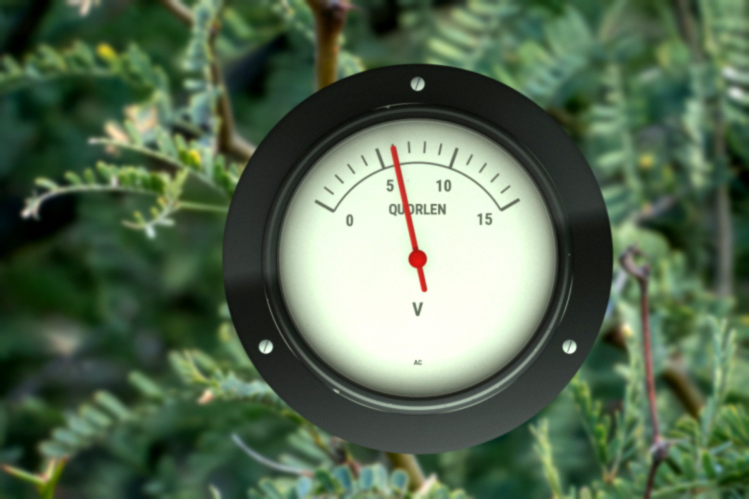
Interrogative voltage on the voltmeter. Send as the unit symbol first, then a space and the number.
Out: V 6
